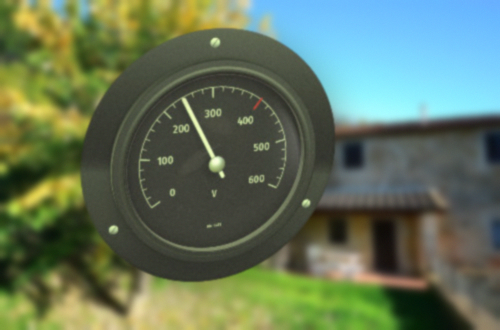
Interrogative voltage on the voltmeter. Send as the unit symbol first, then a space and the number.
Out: V 240
